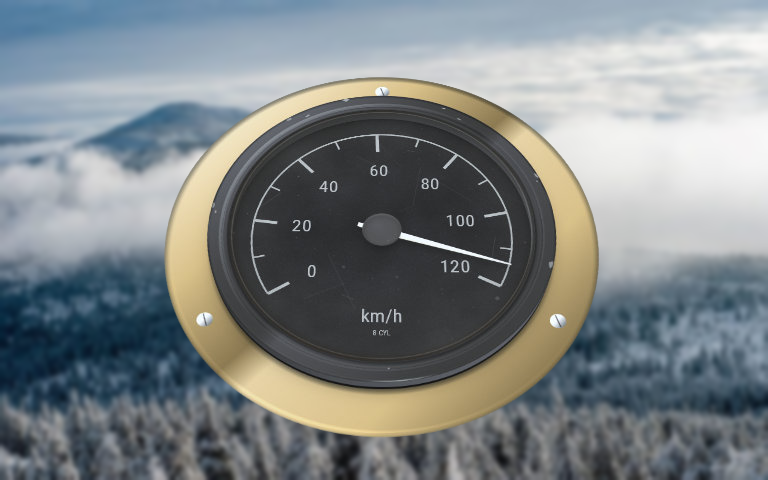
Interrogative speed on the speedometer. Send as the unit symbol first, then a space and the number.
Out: km/h 115
